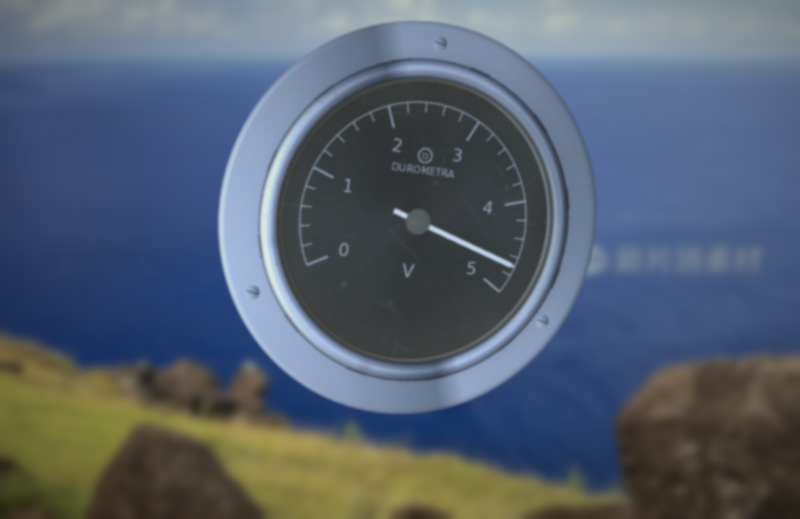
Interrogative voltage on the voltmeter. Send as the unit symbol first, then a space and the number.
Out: V 4.7
